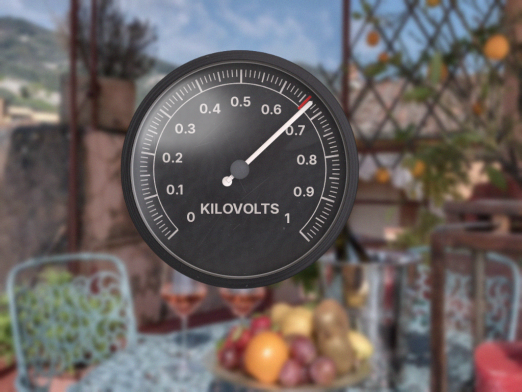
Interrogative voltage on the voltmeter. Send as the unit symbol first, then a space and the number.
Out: kV 0.67
